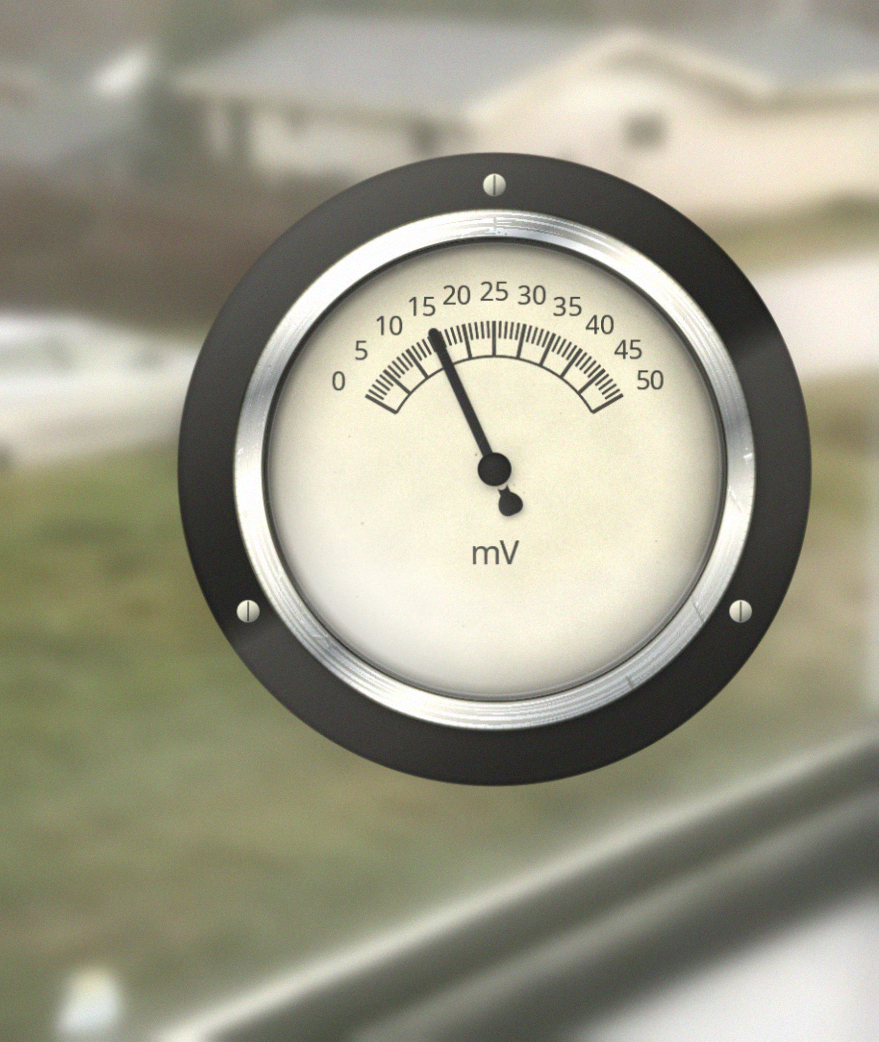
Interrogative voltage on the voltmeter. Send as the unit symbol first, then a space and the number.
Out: mV 15
